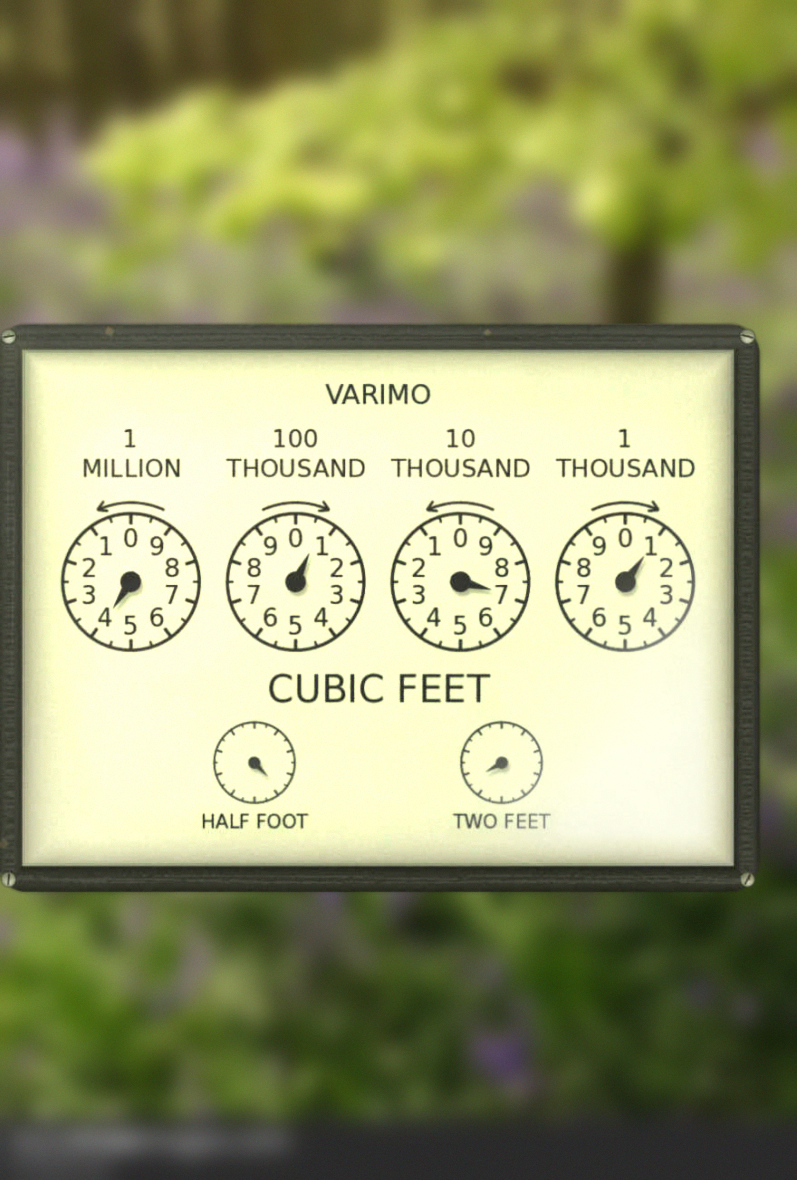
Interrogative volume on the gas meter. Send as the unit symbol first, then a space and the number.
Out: ft³ 407100
